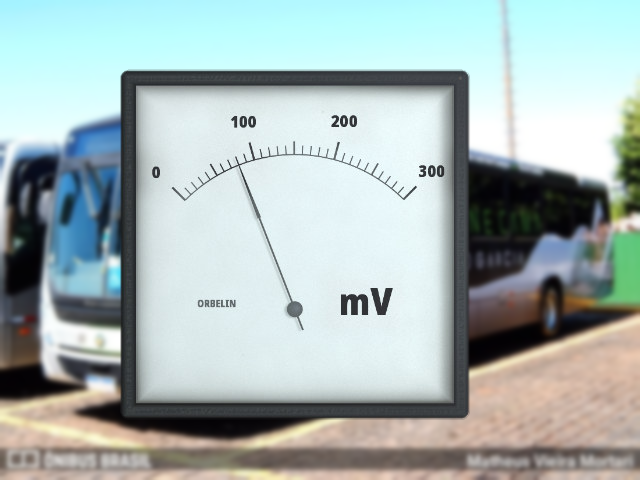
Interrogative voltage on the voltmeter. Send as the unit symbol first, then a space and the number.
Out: mV 80
